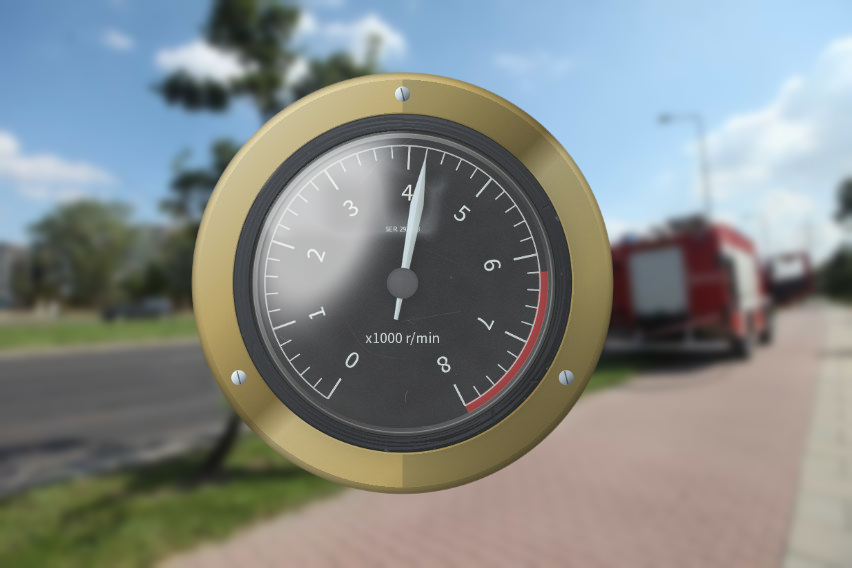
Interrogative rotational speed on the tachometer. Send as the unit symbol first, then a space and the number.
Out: rpm 4200
